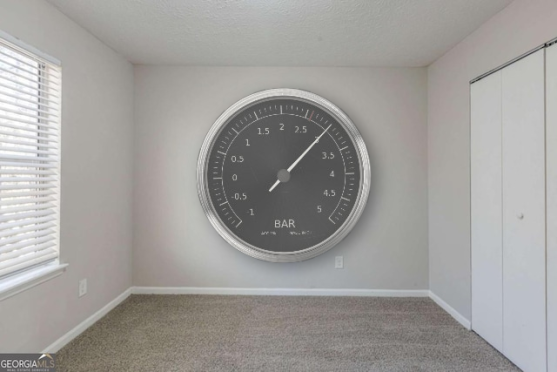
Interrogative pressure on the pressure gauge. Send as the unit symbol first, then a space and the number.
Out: bar 3
